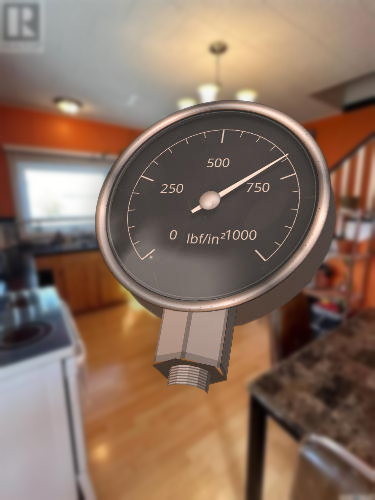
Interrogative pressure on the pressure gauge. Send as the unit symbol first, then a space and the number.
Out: psi 700
